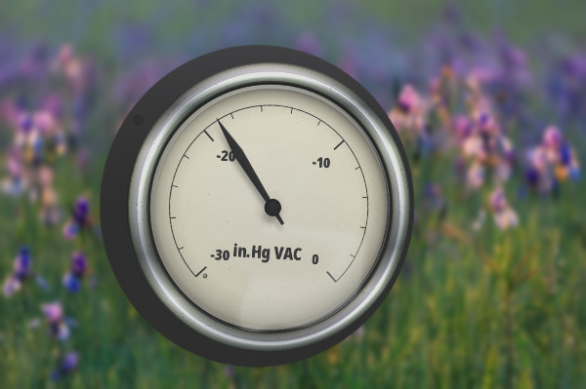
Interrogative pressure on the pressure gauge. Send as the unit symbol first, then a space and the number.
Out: inHg -19
